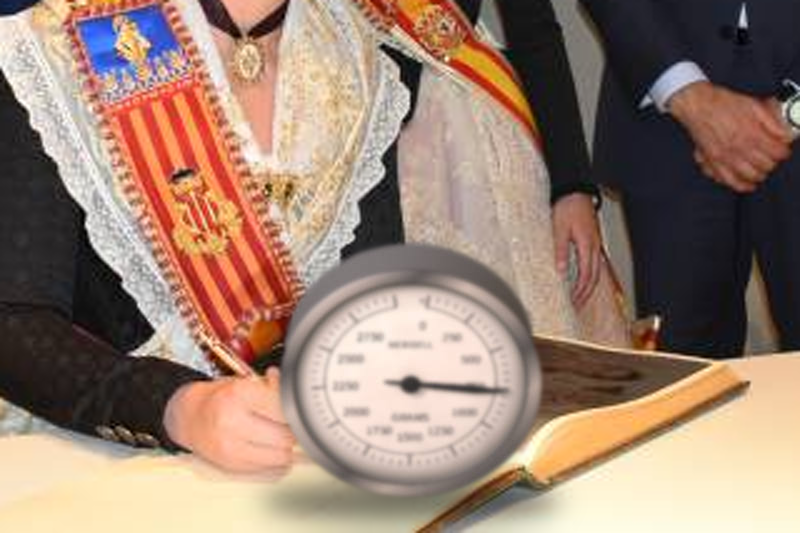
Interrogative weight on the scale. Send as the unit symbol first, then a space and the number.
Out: g 750
